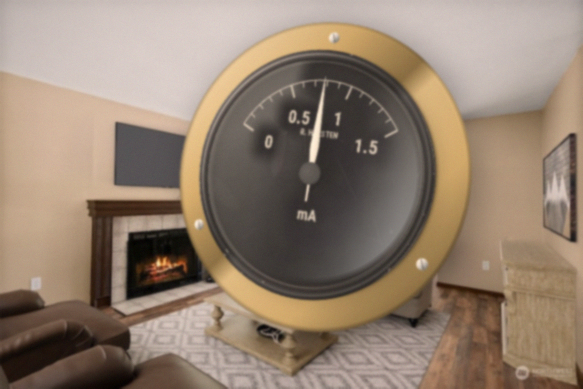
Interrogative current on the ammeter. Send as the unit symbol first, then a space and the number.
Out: mA 0.8
